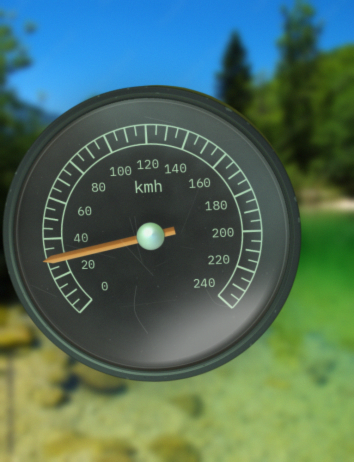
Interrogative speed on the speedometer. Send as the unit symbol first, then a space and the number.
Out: km/h 30
